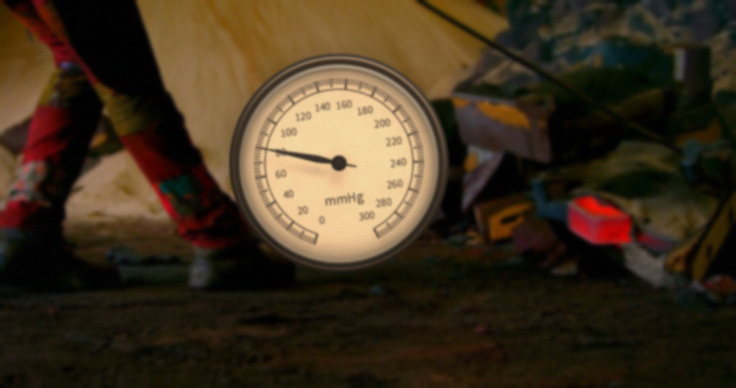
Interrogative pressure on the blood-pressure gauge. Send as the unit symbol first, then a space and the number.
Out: mmHg 80
